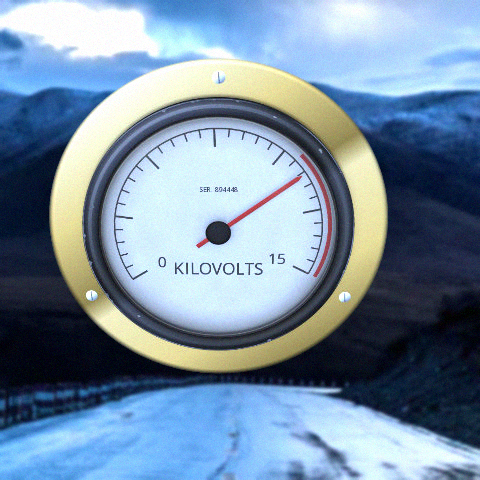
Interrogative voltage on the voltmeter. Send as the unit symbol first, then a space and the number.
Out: kV 11
